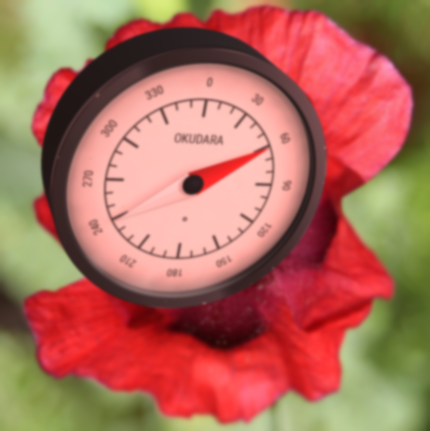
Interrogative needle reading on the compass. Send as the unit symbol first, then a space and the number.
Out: ° 60
